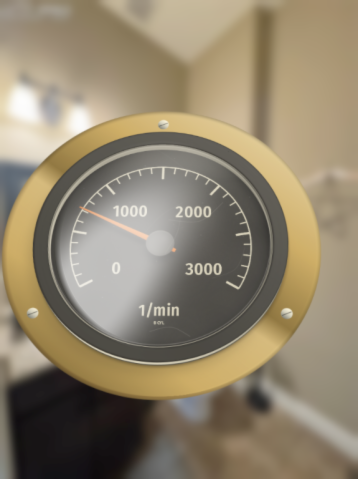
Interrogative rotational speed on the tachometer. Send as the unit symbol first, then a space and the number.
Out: rpm 700
